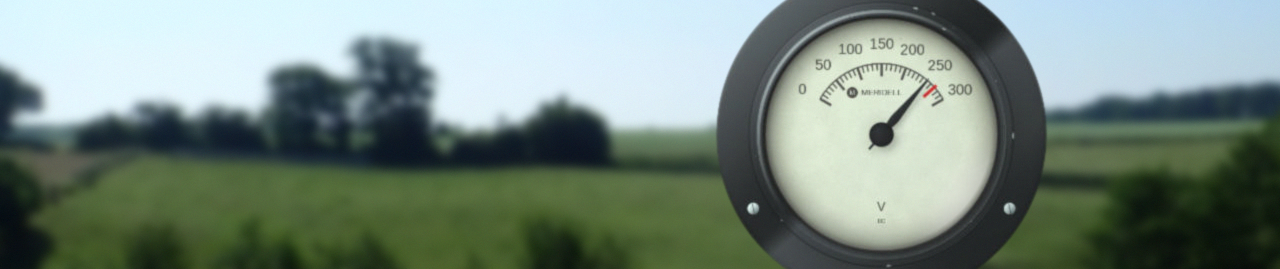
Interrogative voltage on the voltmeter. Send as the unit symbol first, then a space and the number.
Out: V 250
